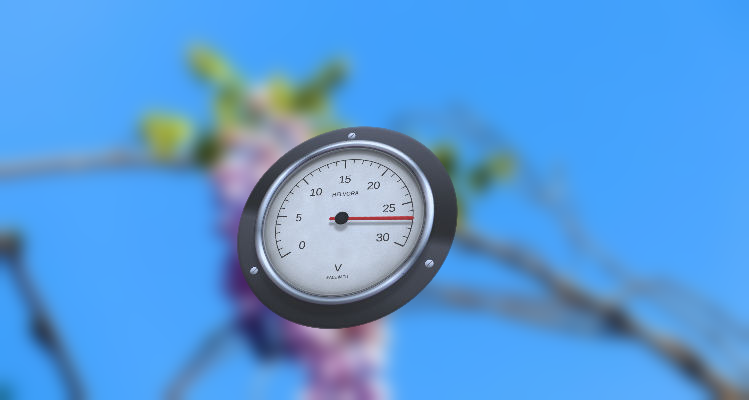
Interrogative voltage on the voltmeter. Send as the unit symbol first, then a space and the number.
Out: V 27
